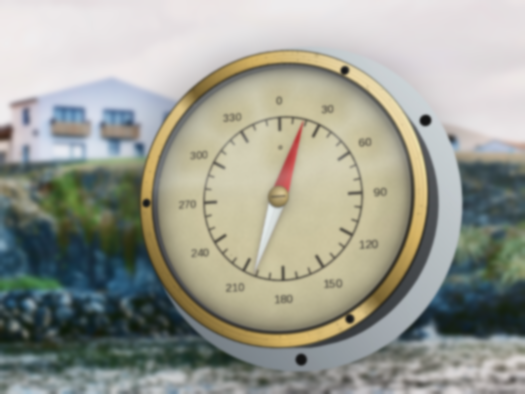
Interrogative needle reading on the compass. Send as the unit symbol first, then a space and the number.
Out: ° 20
